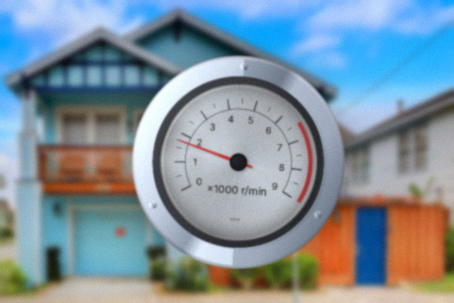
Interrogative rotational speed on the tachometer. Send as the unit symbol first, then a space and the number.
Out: rpm 1750
